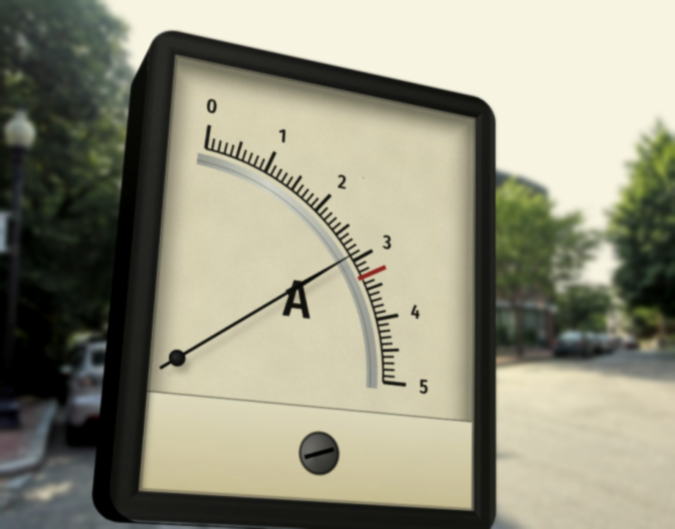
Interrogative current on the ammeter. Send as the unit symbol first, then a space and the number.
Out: A 2.9
